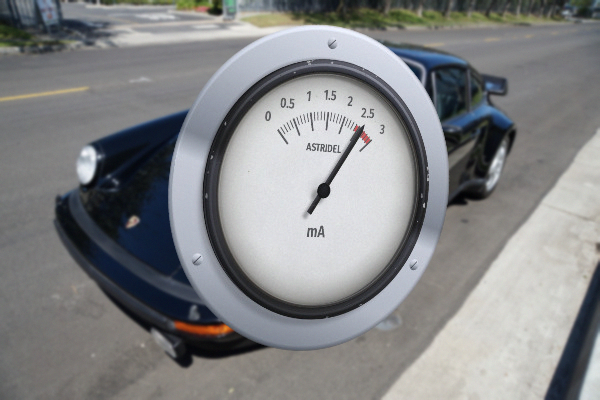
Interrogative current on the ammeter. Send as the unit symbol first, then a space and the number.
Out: mA 2.5
